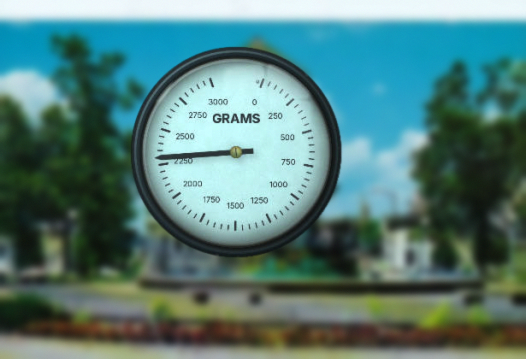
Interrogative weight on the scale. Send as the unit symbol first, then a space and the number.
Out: g 2300
